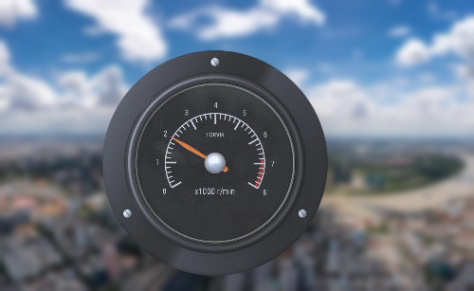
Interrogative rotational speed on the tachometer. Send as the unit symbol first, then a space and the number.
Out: rpm 2000
